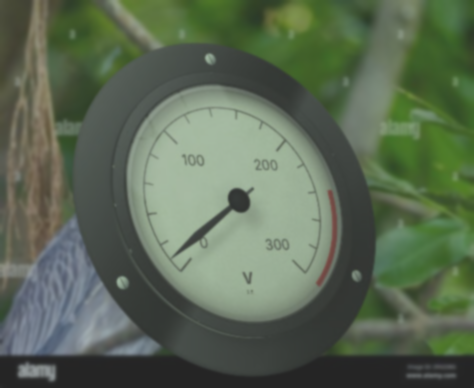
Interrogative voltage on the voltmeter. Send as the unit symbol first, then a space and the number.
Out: V 10
